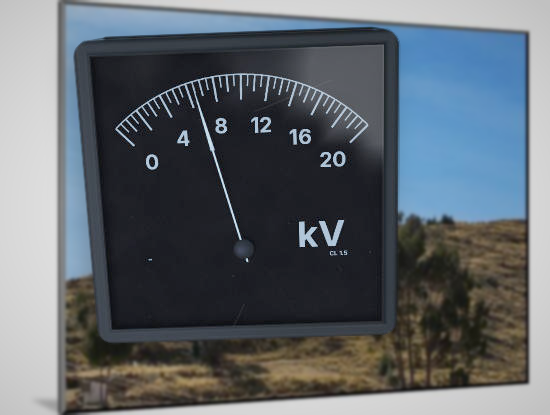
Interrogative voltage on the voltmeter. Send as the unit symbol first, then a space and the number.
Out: kV 6.5
